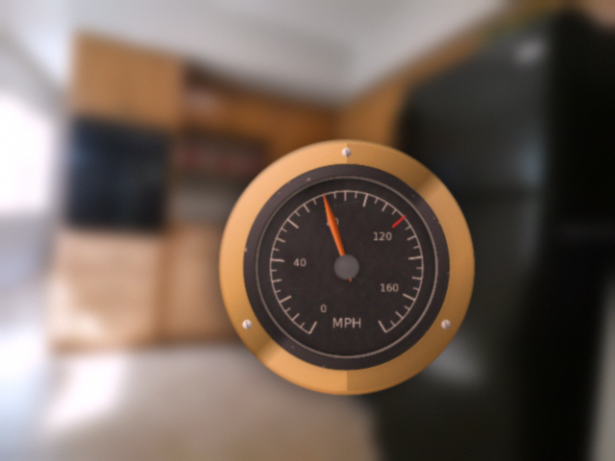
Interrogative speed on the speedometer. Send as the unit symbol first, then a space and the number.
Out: mph 80
